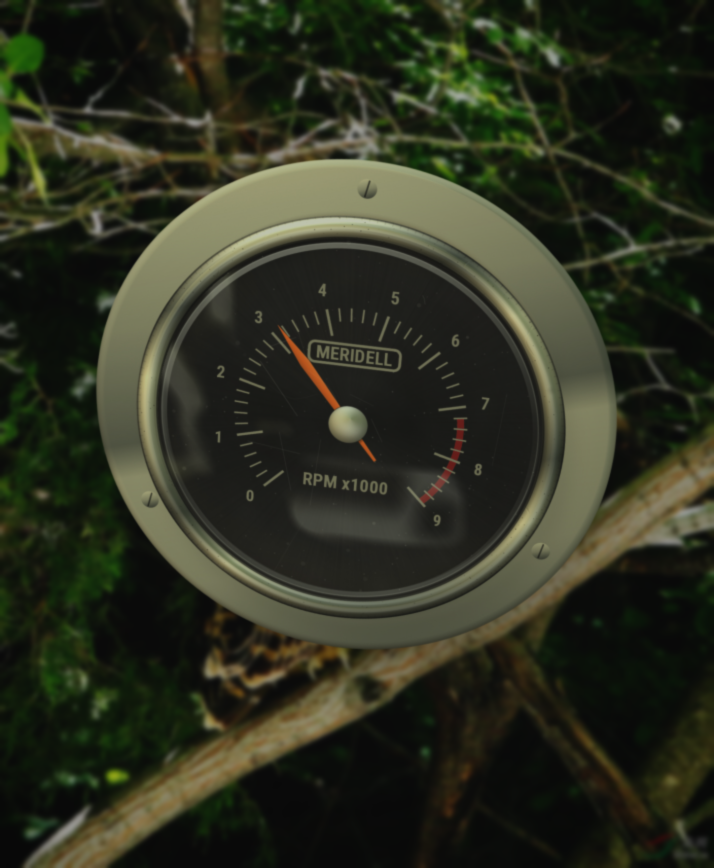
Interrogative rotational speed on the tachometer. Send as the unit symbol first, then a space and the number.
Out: rpm 3200
